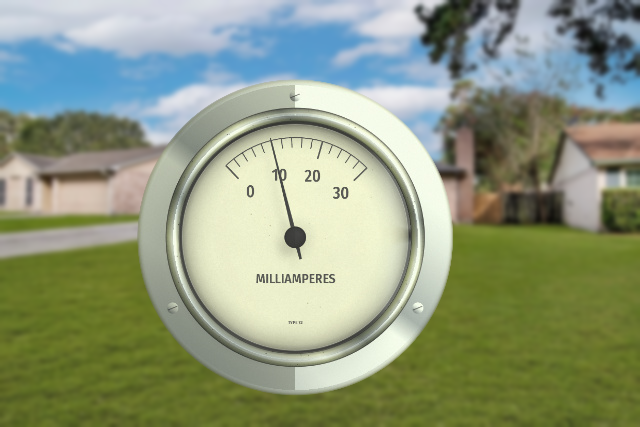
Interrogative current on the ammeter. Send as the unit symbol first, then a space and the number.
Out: mA 10
